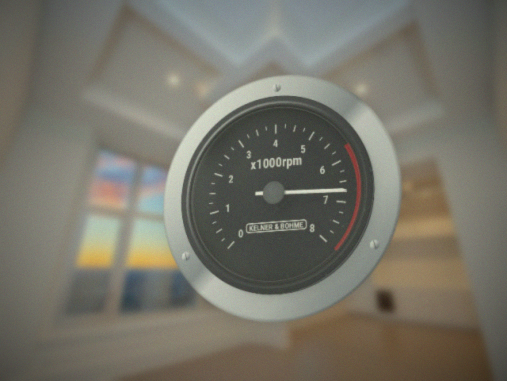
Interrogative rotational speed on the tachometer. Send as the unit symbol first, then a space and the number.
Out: rpm 6750
